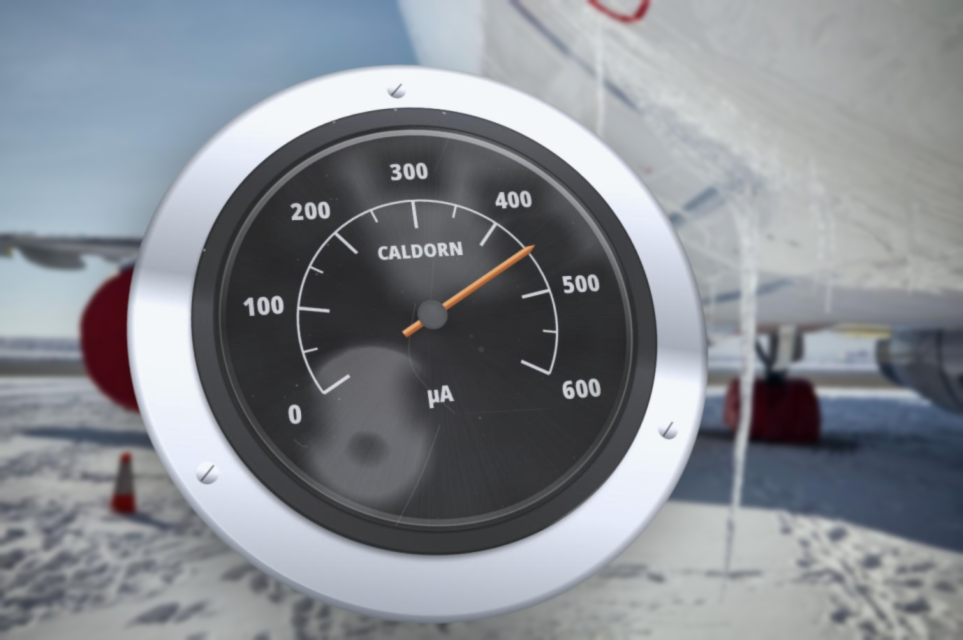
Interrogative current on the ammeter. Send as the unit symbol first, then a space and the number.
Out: µA 450
